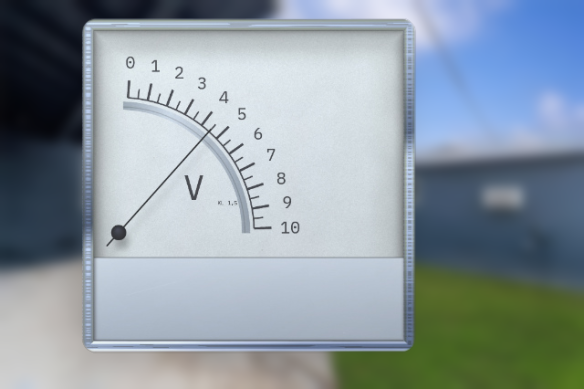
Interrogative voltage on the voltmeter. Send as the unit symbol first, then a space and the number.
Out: V 4.5
